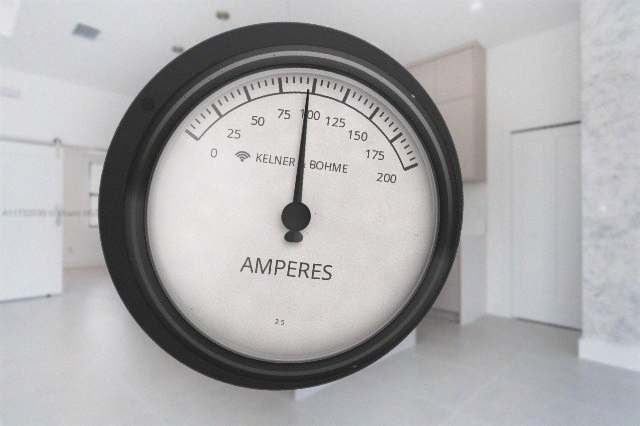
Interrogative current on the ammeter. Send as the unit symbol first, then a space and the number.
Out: A 95
